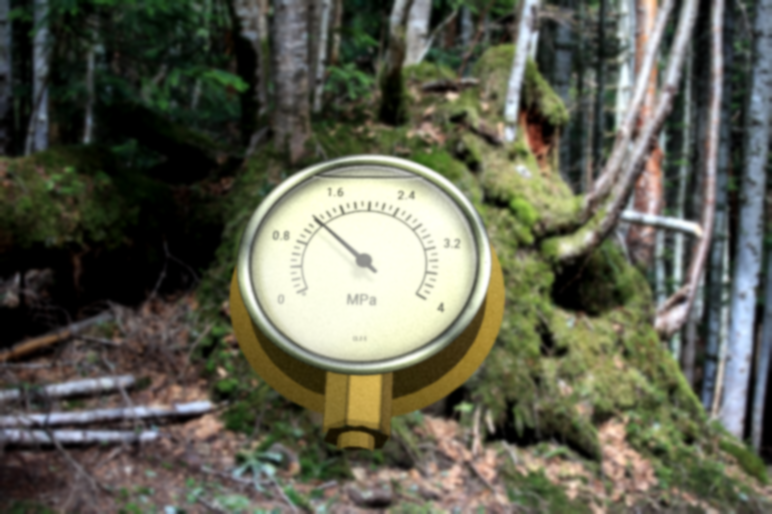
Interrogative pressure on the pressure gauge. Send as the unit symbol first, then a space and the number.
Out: MPa 1.2
